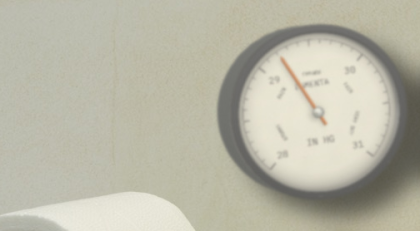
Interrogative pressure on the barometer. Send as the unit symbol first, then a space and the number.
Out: inHg 29.2
